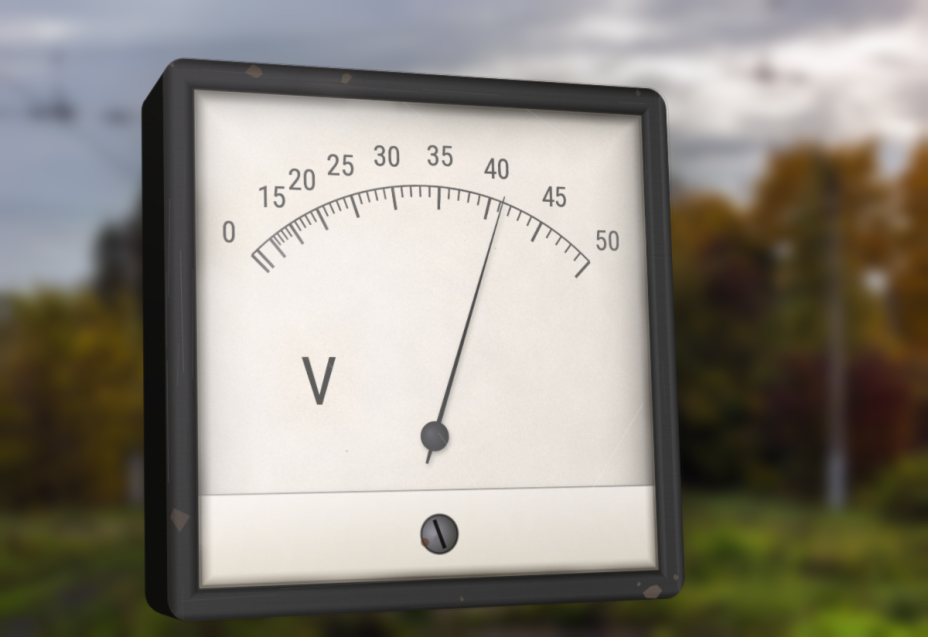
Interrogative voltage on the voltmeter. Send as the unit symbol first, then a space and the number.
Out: V 41
